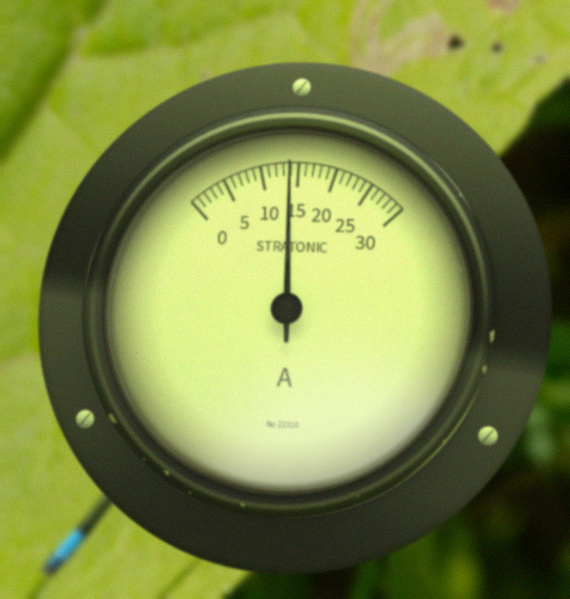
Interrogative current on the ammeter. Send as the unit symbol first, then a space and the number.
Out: A 14
